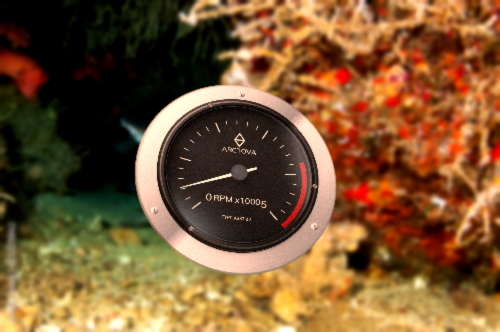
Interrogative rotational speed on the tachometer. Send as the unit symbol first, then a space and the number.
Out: rpm 400
